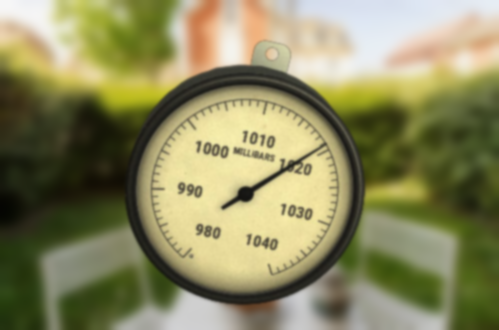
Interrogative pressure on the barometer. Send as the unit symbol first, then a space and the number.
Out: mbar 1019
